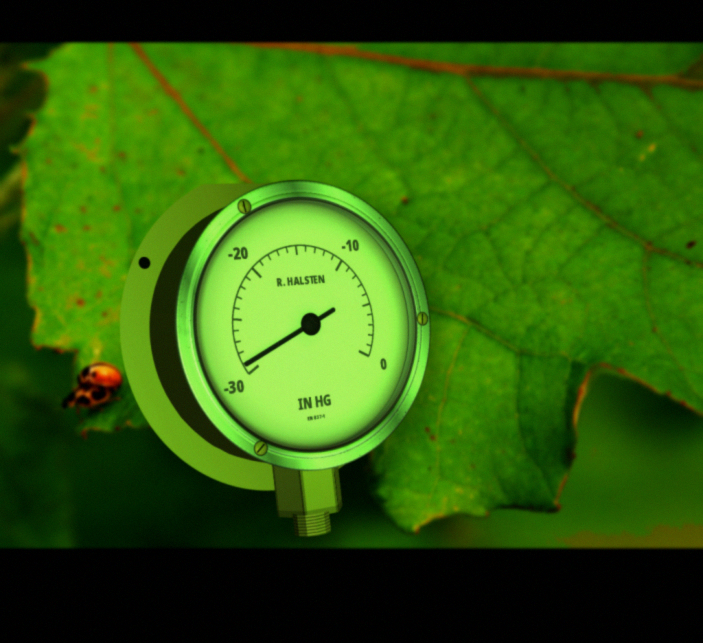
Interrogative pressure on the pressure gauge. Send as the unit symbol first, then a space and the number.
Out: inHg -29
